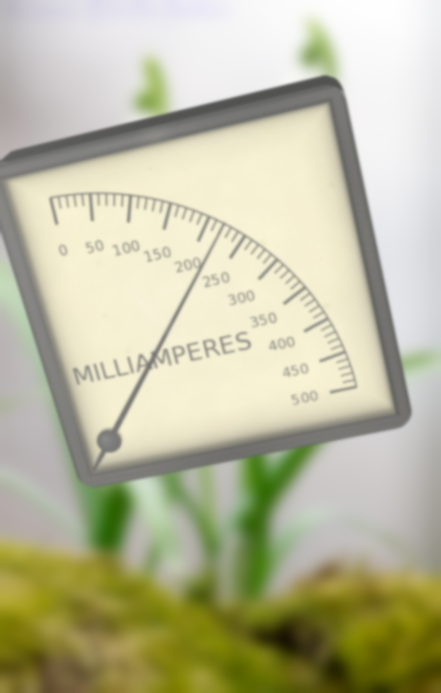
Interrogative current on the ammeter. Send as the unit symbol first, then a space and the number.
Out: mA 220
